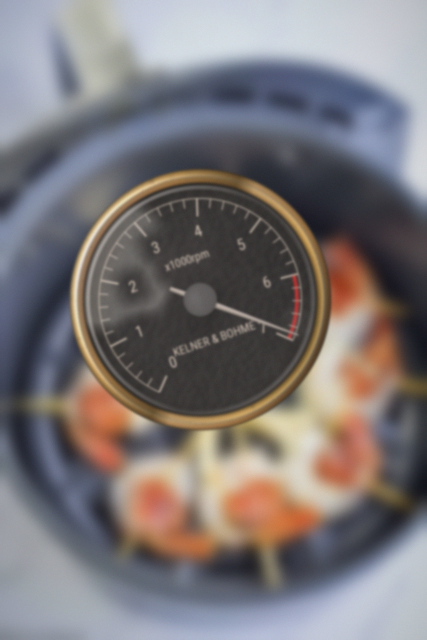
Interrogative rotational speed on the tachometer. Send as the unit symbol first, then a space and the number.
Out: rpm 6900
